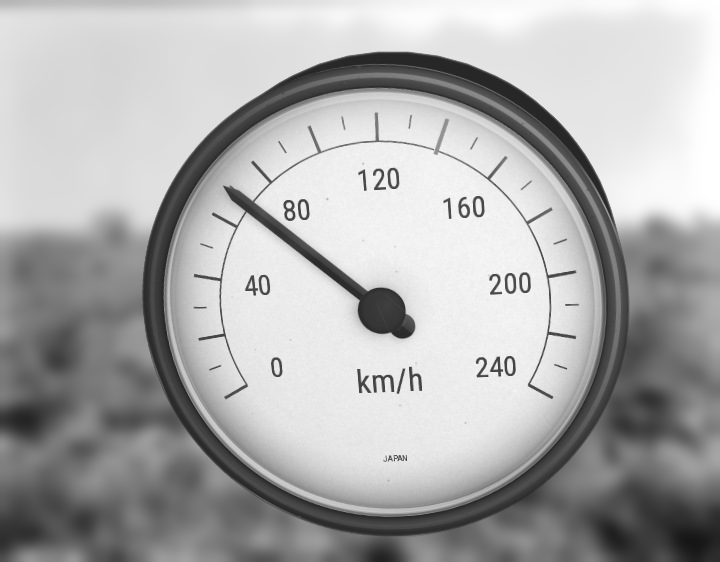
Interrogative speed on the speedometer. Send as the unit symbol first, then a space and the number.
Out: km/h 70
